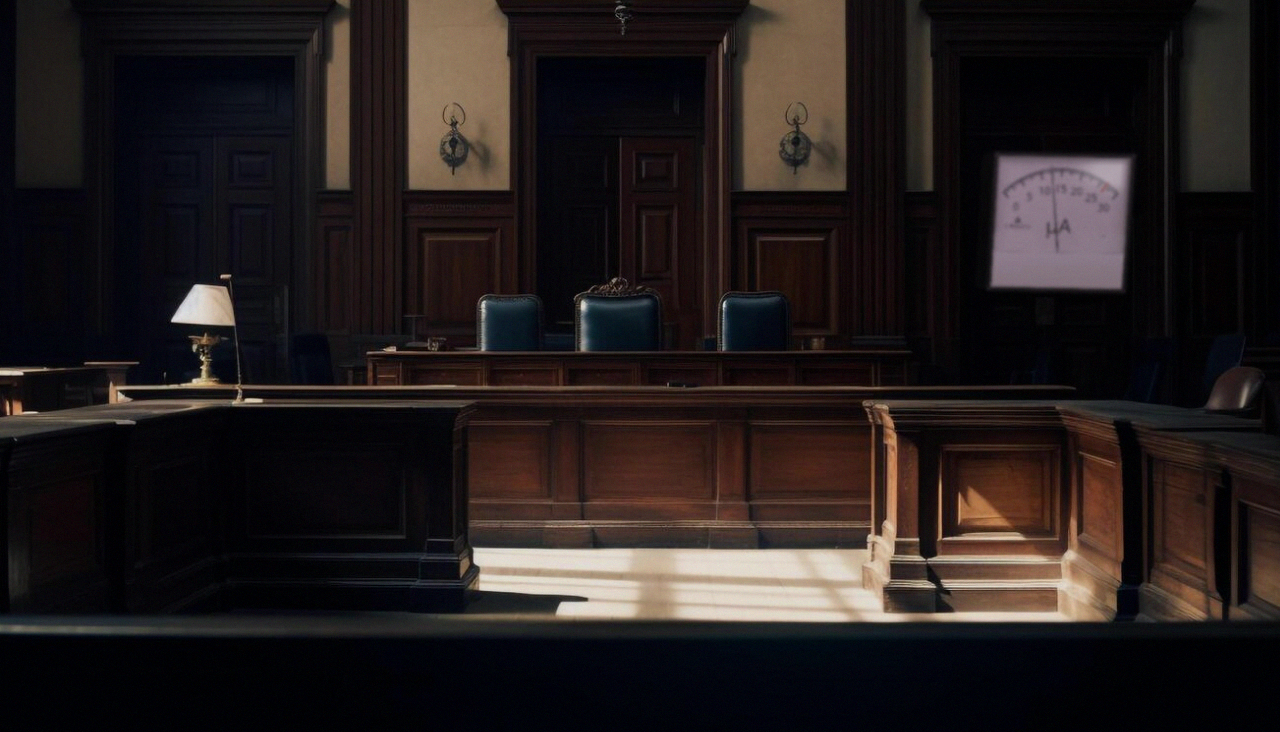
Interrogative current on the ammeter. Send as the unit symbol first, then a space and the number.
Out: µA 12.5
